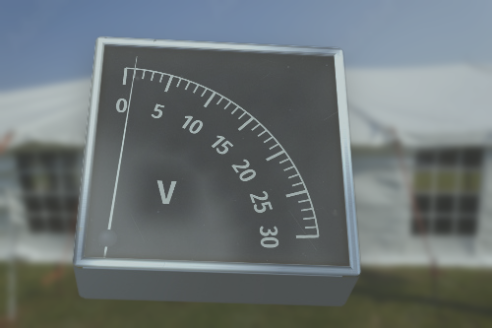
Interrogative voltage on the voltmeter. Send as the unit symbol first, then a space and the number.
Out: V 1
